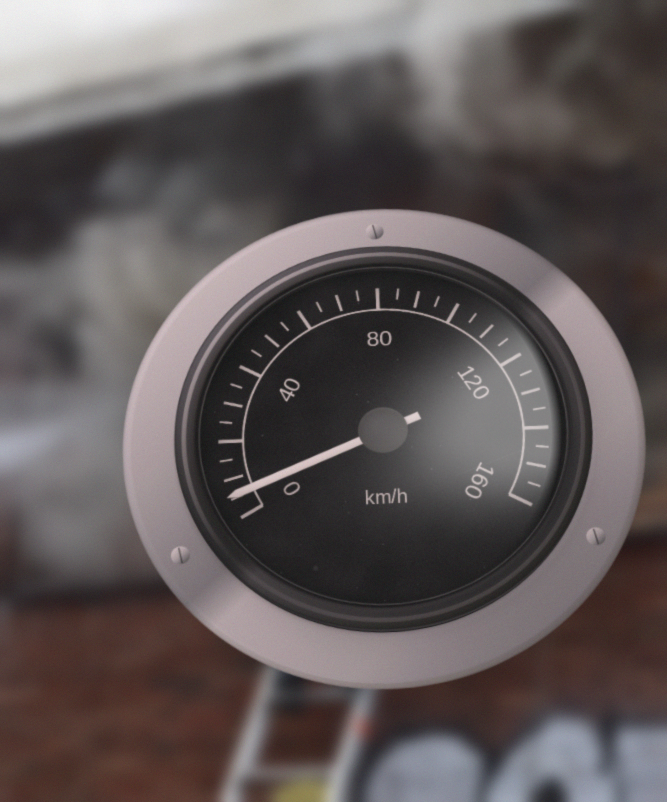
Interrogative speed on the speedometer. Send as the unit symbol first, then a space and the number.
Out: km/h 5
